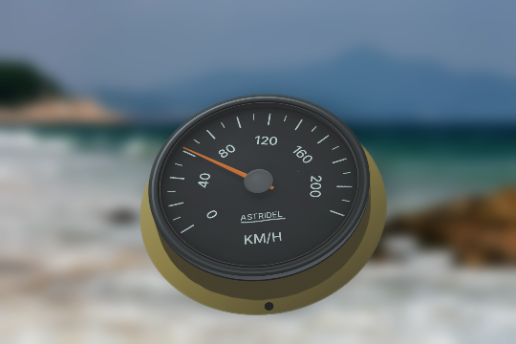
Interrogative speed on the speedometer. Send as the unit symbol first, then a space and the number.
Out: km/h 60
